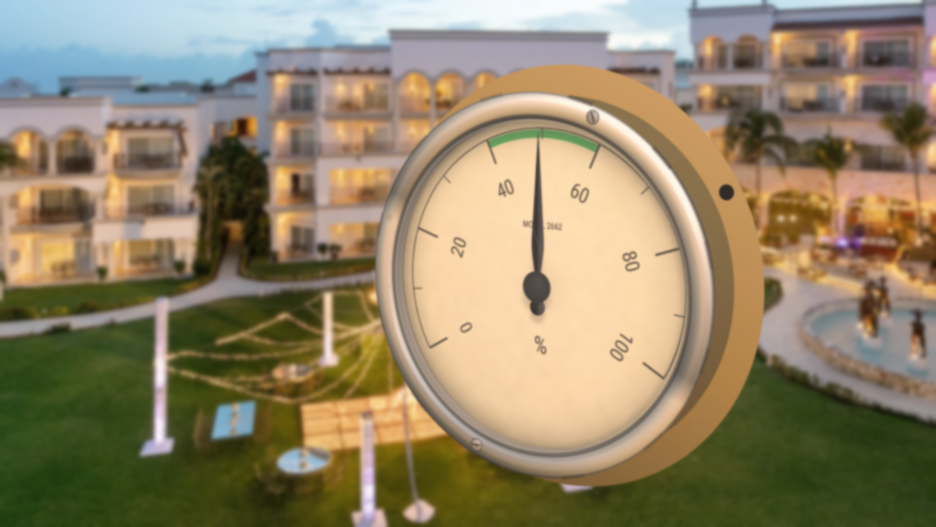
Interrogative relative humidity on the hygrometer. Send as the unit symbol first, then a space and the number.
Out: % 50
